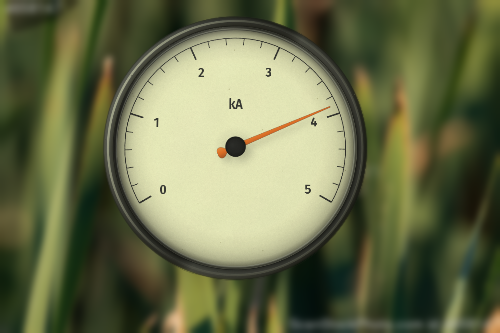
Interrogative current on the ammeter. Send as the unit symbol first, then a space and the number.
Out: kA 3.9
